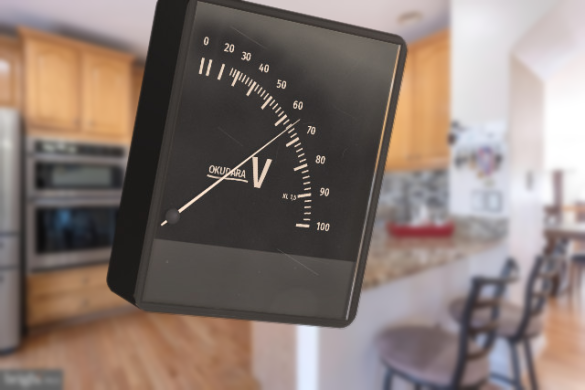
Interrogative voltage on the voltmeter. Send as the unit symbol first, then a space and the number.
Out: V 64
